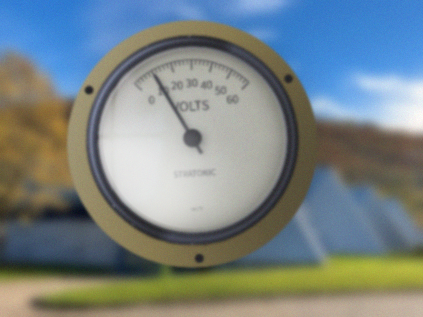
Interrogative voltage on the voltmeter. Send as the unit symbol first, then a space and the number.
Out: V 10
